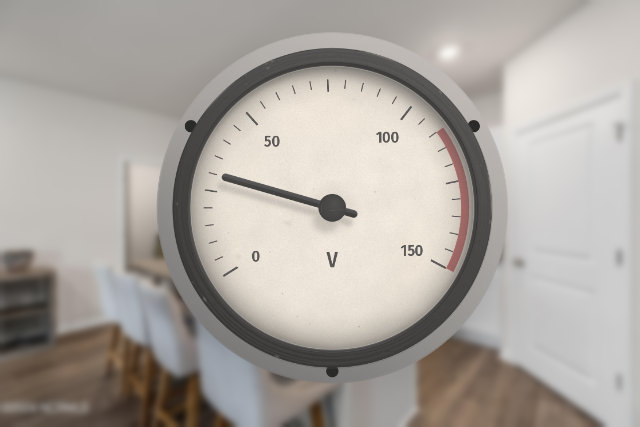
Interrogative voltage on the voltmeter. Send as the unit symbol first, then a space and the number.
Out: V 30
